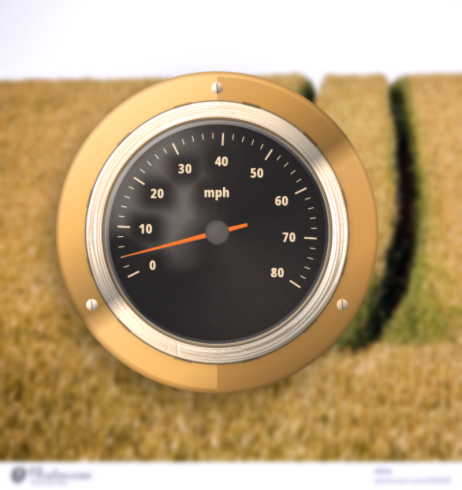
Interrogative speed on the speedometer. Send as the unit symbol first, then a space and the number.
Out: mph 4
